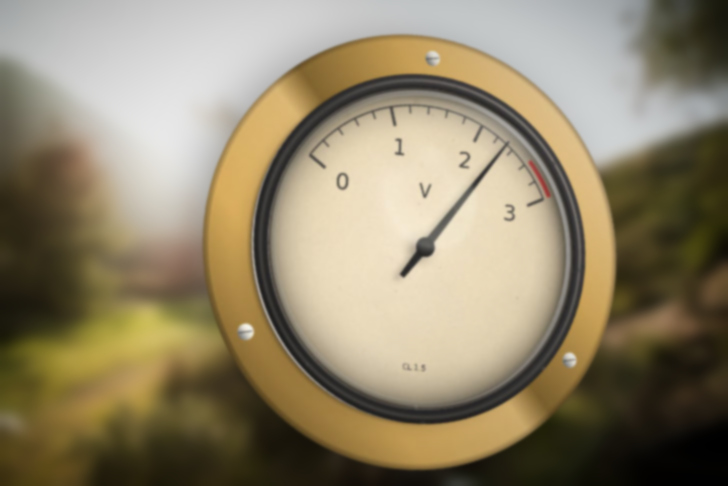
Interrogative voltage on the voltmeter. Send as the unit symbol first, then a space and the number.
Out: V 2.3
